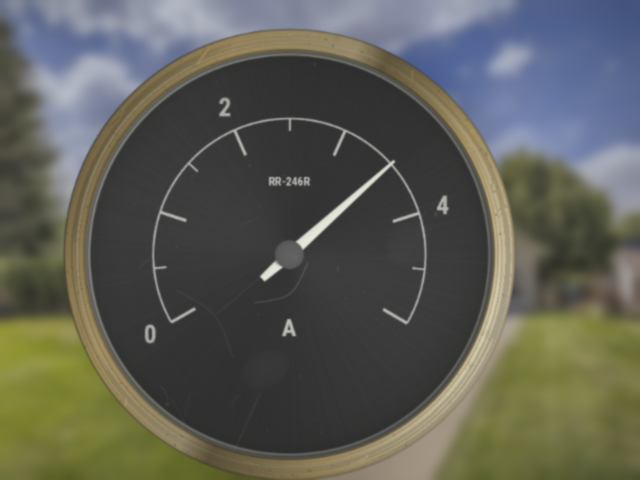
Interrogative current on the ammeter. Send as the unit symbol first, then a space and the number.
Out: A 3.5
